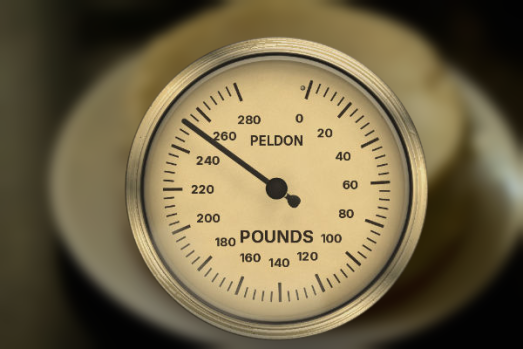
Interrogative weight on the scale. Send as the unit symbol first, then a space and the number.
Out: lb 252
